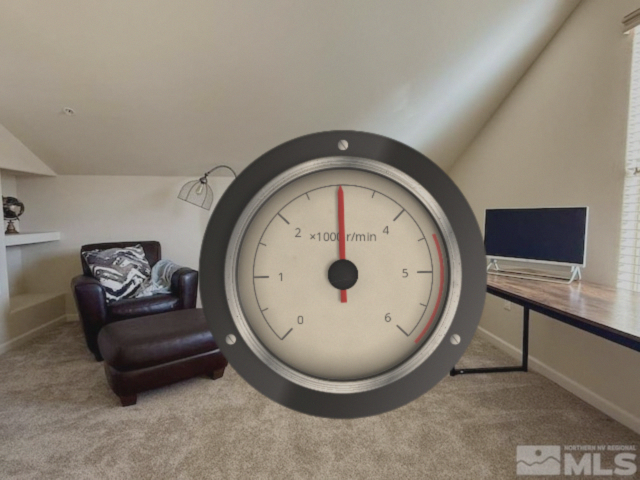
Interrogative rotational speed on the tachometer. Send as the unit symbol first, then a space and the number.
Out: rpm 3000
